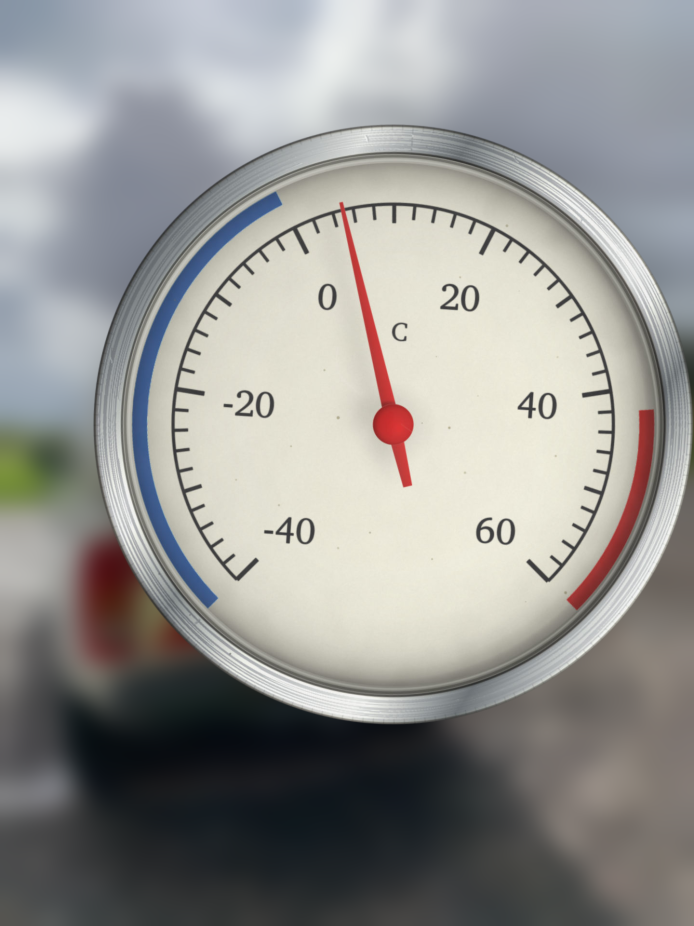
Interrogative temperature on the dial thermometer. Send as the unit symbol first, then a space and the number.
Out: °C 5
